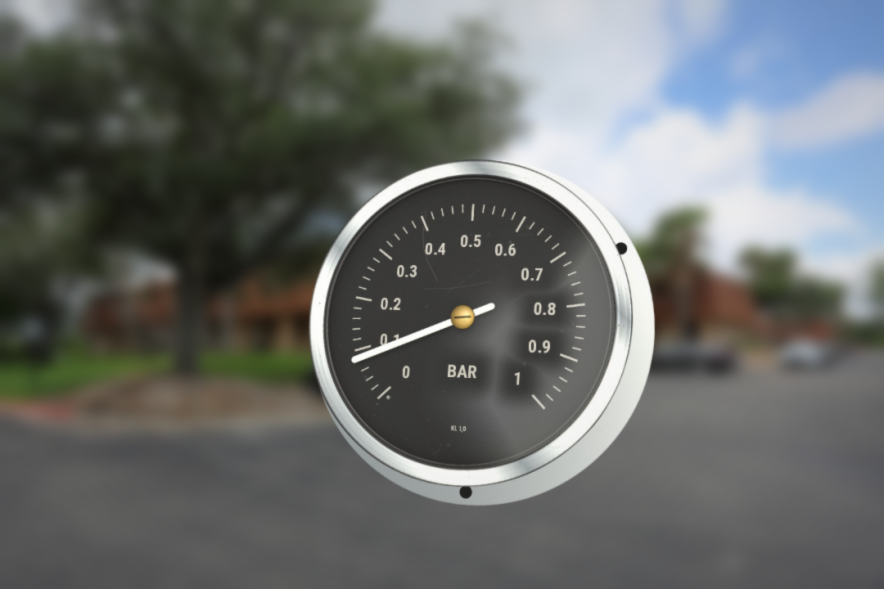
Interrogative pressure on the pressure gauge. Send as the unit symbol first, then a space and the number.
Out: bar 0.08
